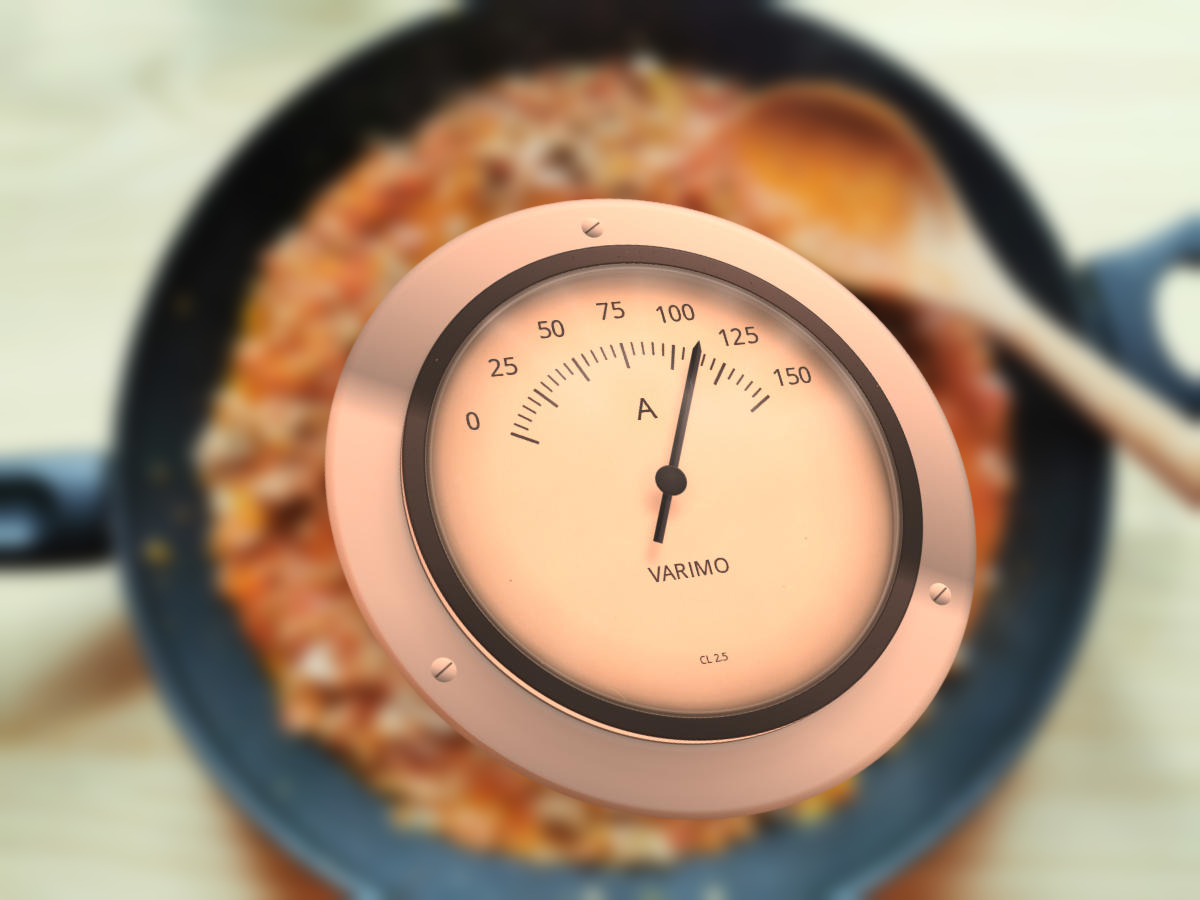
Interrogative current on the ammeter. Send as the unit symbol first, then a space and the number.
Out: A 110
